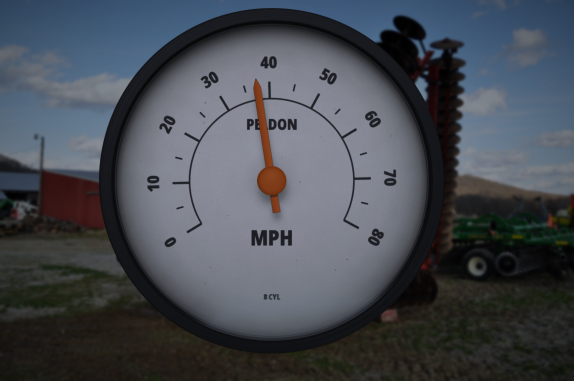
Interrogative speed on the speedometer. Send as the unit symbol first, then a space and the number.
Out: mph 37.5
